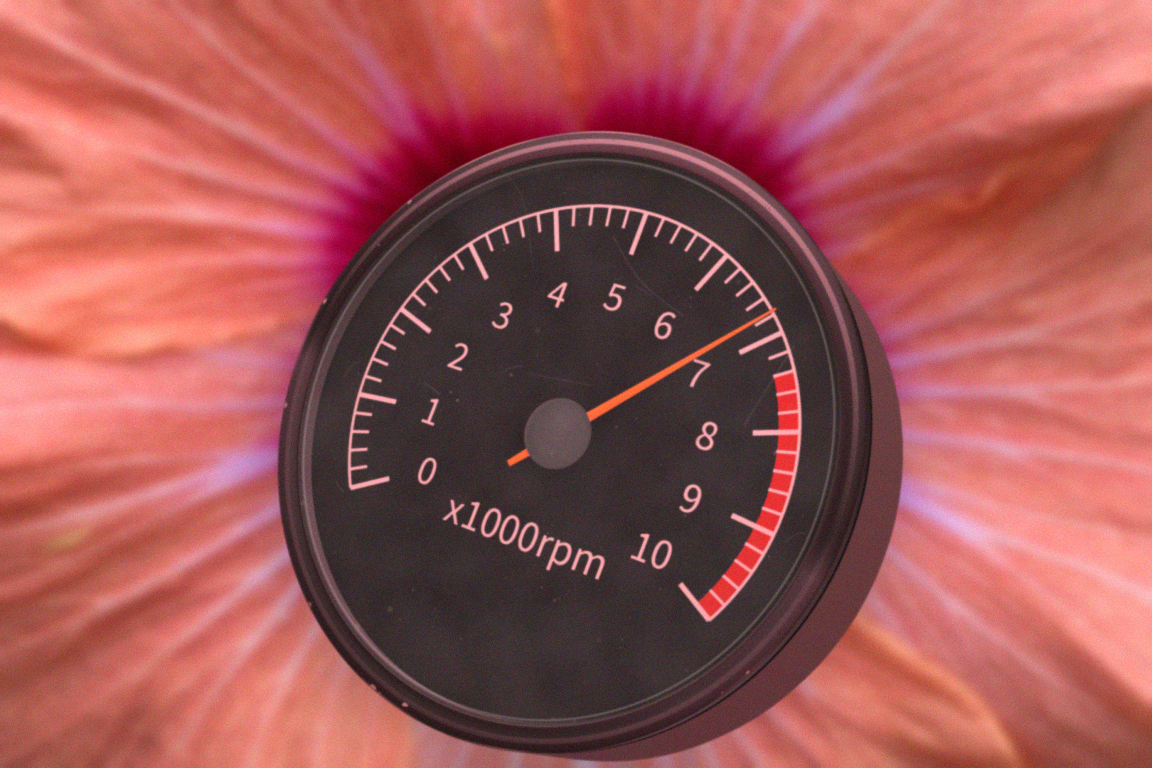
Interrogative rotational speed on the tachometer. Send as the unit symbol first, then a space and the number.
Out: rpm 6800
